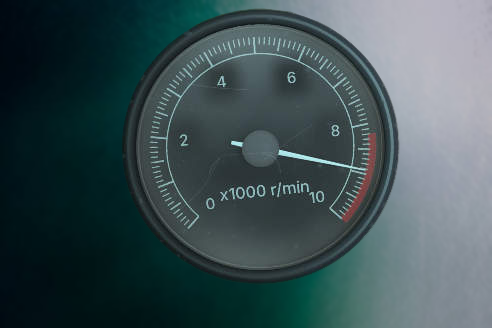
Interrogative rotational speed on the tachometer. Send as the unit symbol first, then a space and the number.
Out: rpm 8900
